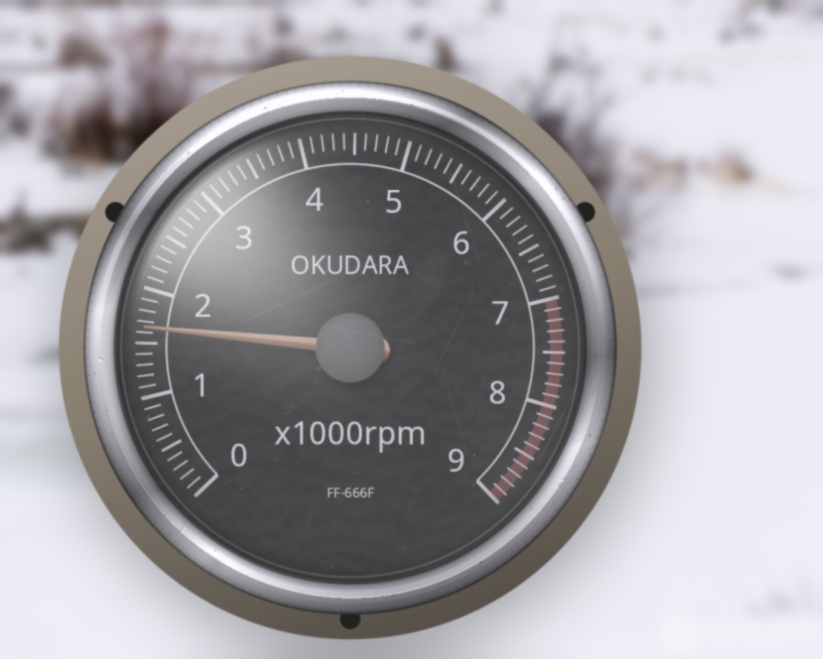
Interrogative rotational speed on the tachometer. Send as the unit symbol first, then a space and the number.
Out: rpm 1650
